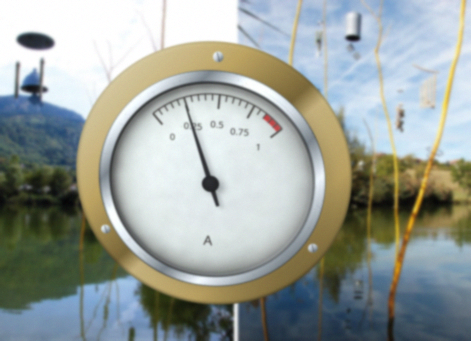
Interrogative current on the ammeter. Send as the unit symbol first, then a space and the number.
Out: A 0.25
